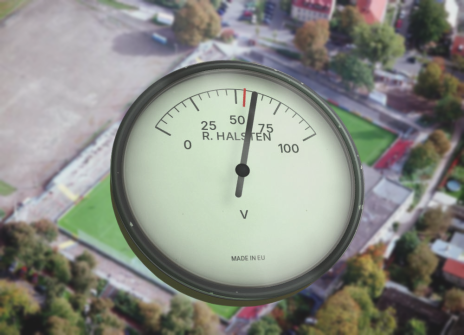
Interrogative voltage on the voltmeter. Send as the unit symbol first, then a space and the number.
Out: V 60
